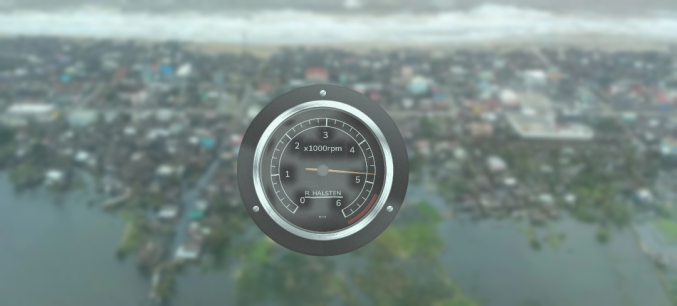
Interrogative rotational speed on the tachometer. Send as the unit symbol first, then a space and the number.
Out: rpm 4800
